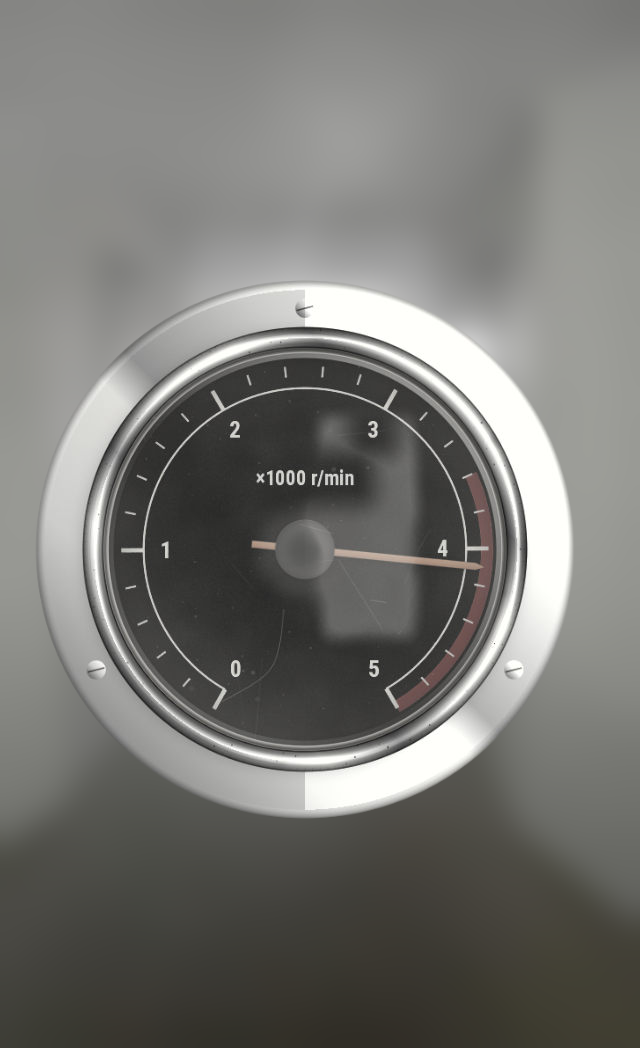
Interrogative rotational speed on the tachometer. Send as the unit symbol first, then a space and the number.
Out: rpm 4100
